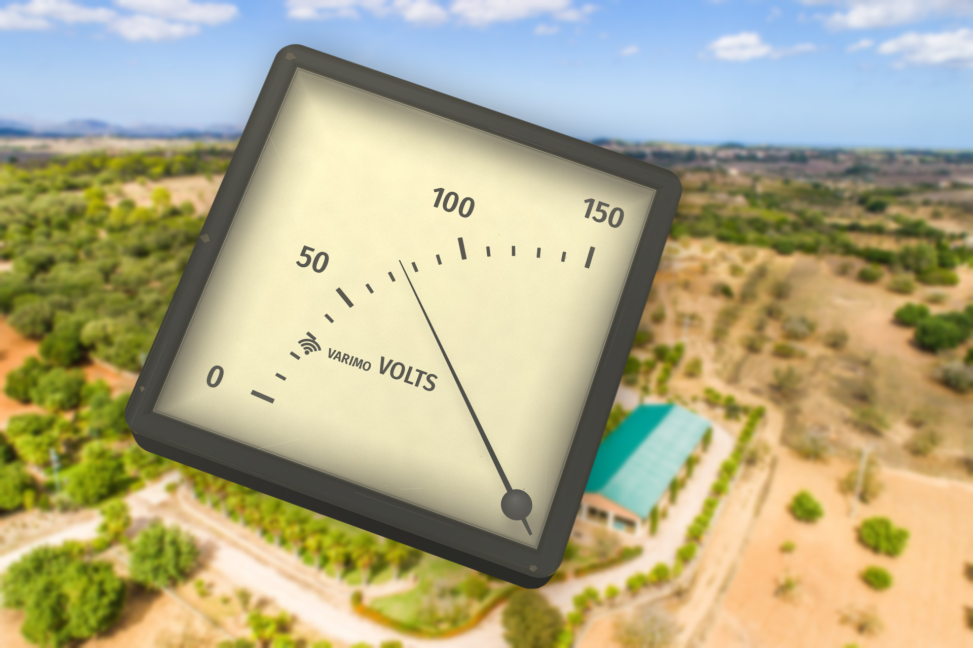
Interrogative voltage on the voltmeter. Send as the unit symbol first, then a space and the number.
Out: V 75
